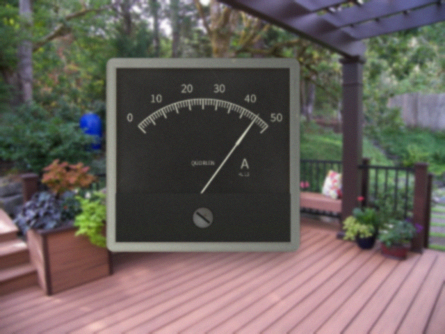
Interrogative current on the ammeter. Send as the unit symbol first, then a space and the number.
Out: A 45
